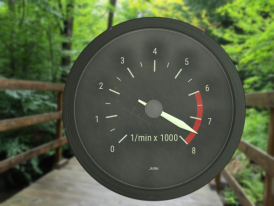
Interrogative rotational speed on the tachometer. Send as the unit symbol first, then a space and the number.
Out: rpm 7500
